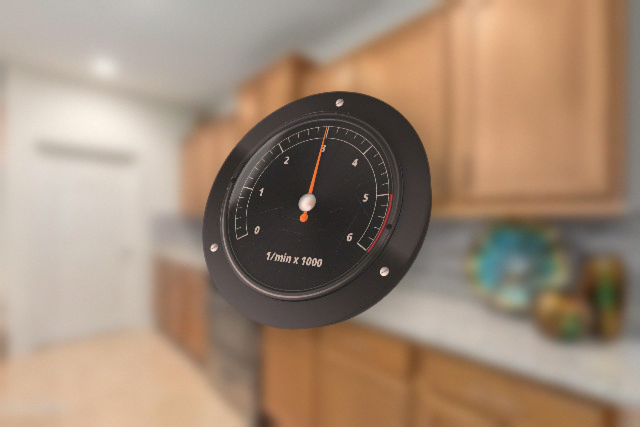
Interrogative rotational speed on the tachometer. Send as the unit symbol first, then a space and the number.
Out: rpm 3000
